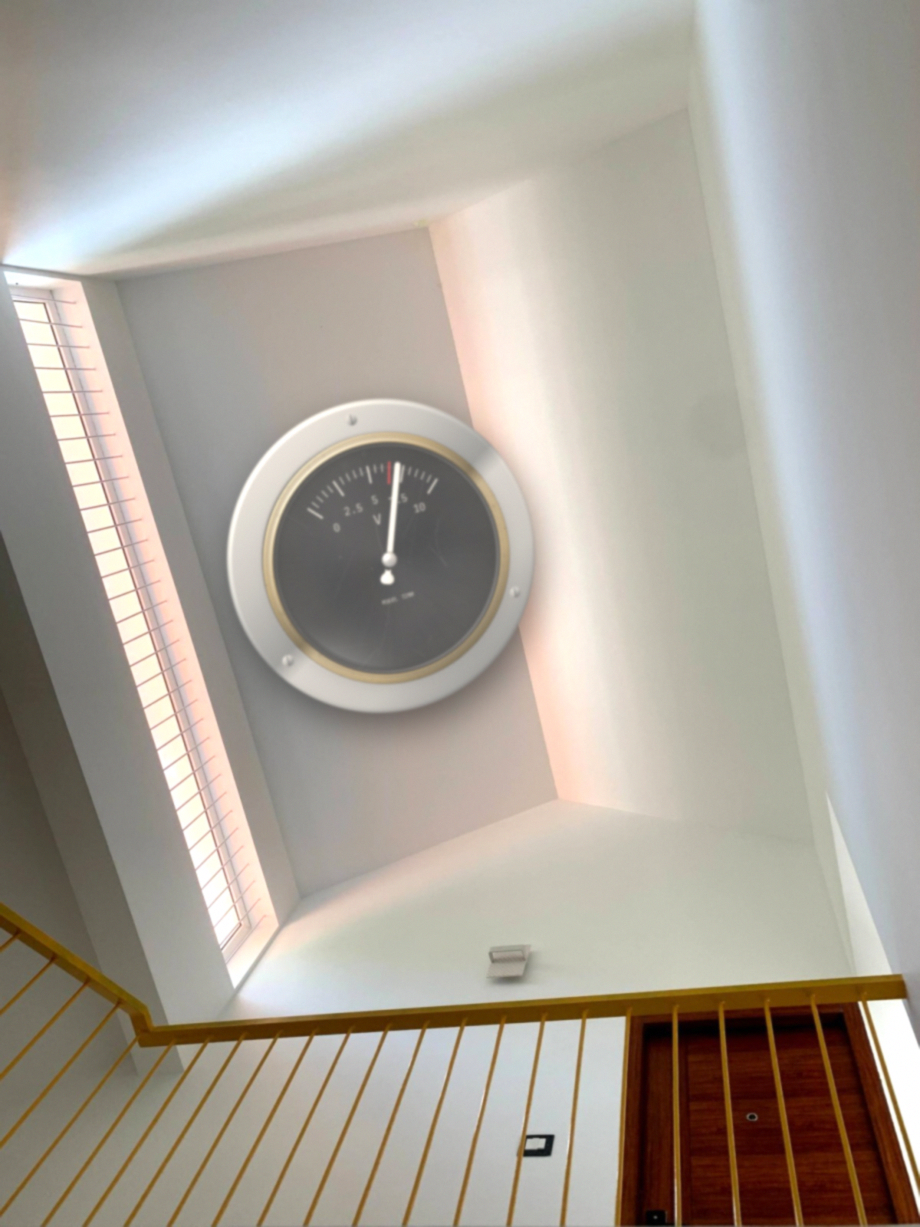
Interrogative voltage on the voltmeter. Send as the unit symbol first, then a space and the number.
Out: V 7
